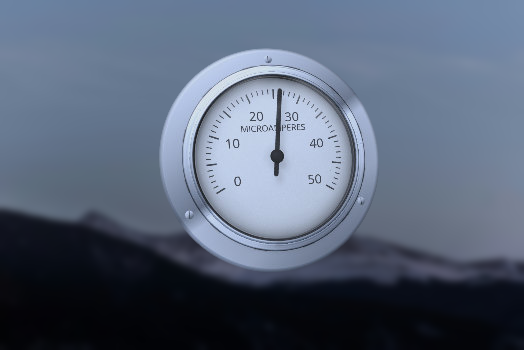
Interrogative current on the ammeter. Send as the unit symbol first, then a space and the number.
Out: µA 26
